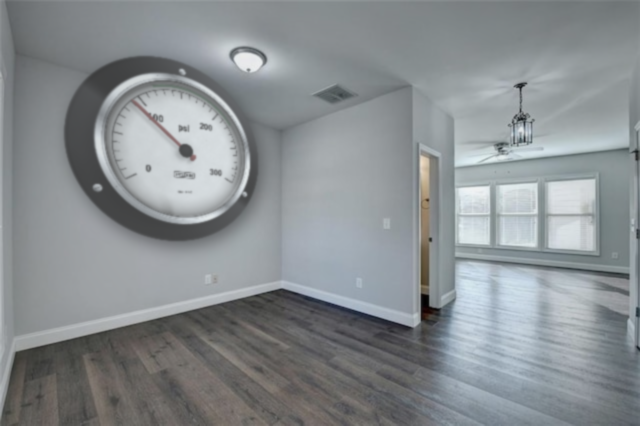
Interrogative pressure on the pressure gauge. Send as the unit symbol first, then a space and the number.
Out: psi 90
